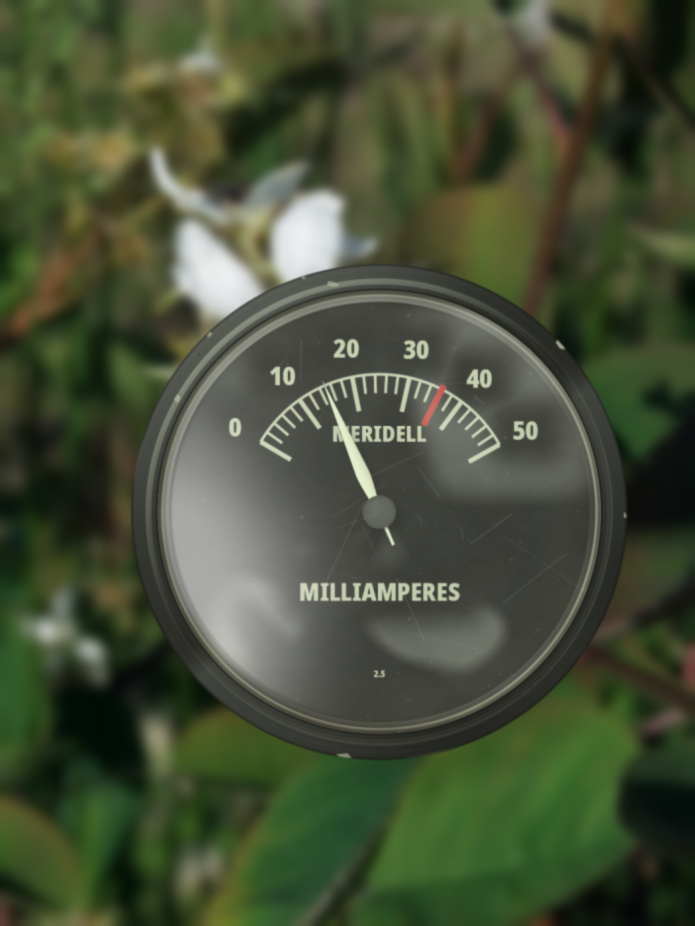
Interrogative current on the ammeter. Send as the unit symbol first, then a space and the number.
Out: mA 15
